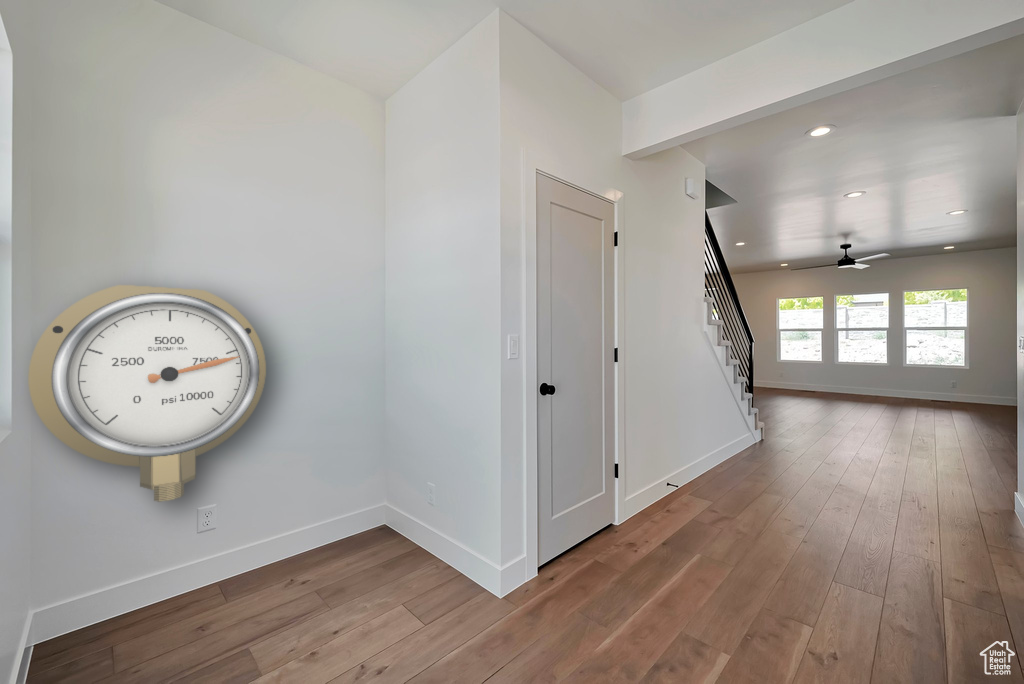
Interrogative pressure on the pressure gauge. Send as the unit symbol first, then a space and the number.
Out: psi 7750
